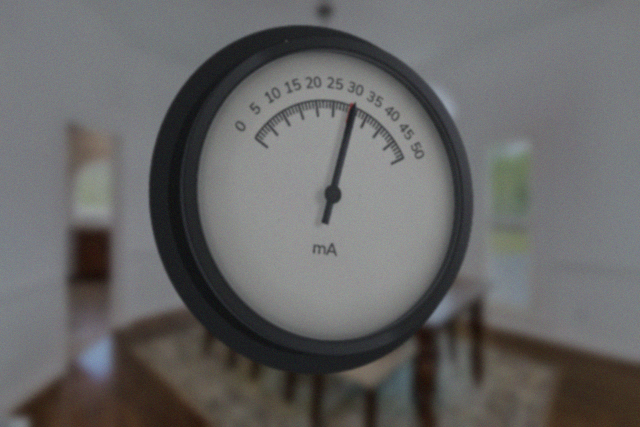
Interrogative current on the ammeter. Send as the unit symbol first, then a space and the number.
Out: mA 30
